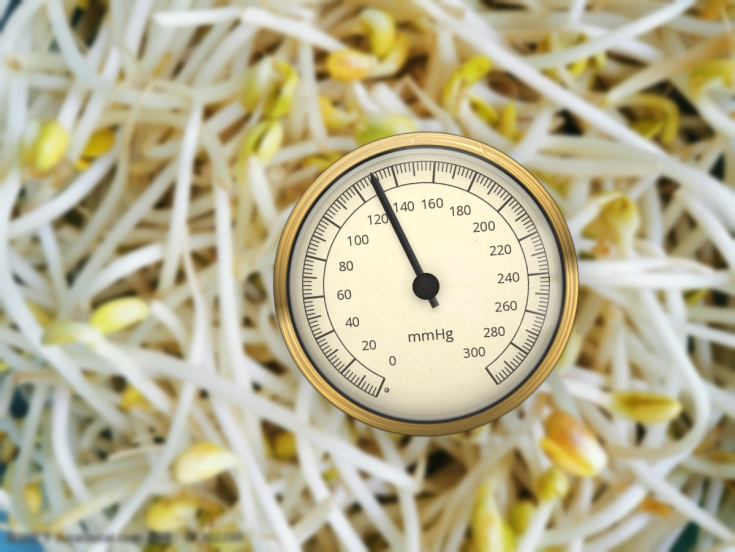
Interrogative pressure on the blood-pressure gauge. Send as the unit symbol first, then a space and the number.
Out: mmHg 130
